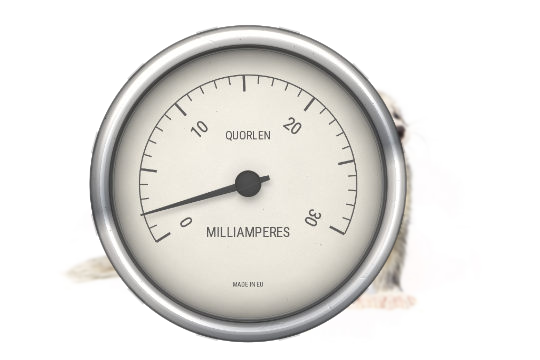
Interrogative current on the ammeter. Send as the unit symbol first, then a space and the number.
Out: mA 2
